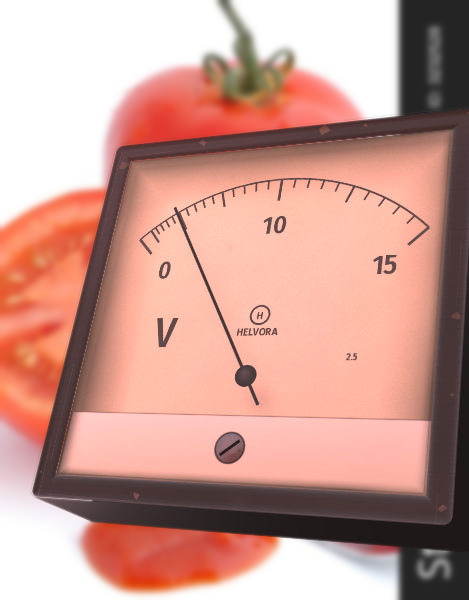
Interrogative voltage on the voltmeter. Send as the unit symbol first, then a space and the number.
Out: V 5
